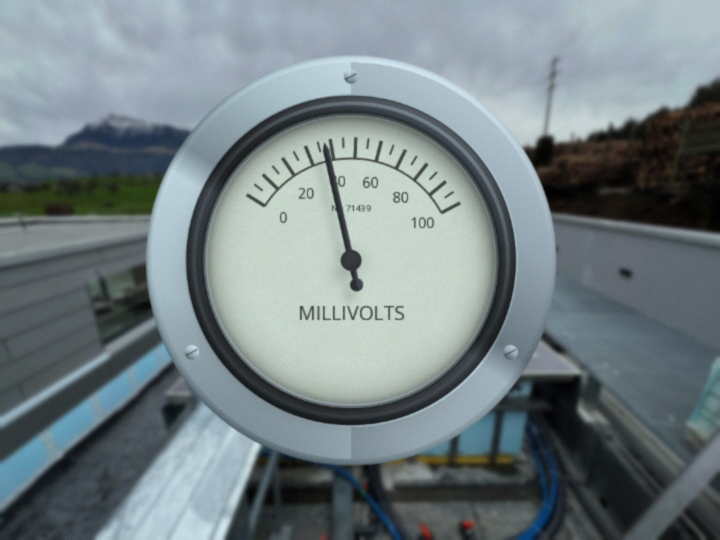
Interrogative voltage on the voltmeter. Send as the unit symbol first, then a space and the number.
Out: mV 37.5
